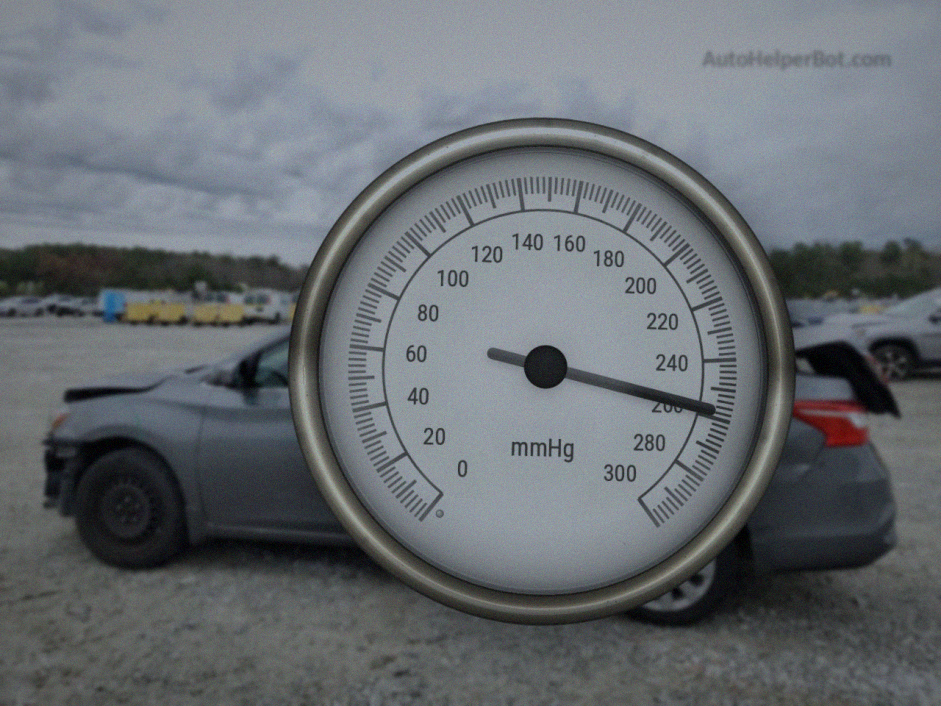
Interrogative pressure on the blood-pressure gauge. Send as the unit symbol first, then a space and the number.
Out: mmHg 258
